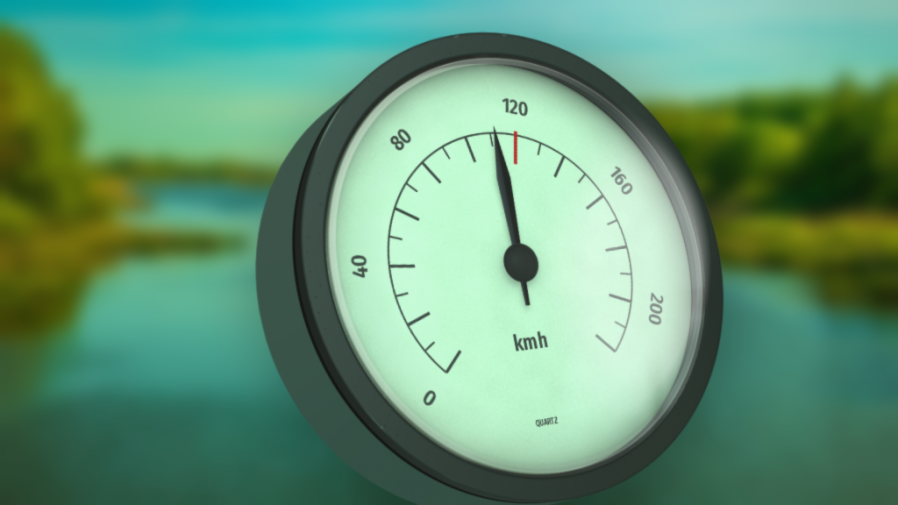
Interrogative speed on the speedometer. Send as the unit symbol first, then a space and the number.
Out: km/h 110
